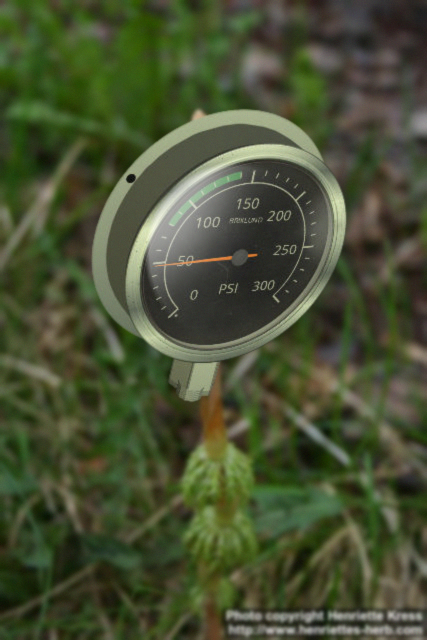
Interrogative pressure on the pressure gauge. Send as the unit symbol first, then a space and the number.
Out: psi 50
